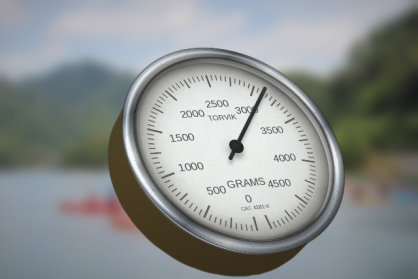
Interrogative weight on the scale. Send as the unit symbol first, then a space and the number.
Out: g 3100
